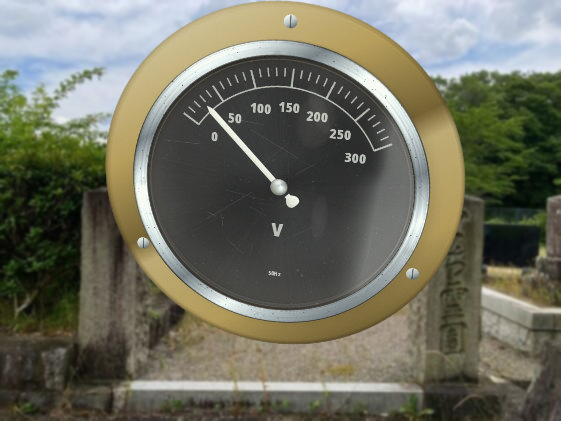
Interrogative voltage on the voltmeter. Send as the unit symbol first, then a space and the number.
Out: V 30
